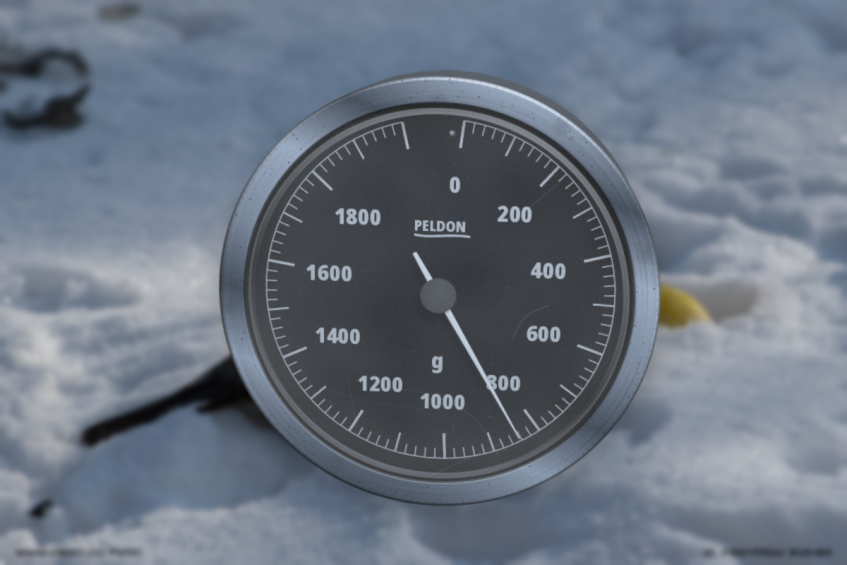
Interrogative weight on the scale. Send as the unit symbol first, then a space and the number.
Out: g 840
